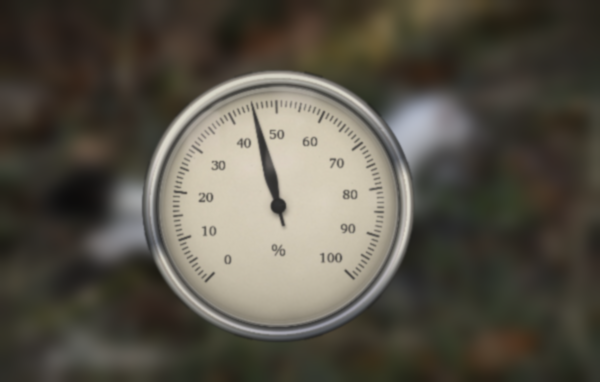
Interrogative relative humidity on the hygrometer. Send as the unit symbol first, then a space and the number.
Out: % 45
